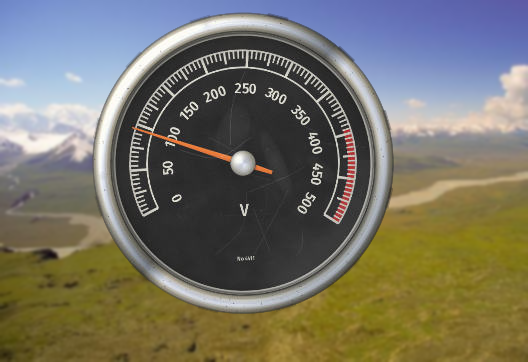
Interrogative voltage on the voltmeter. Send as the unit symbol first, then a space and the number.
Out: V 95
